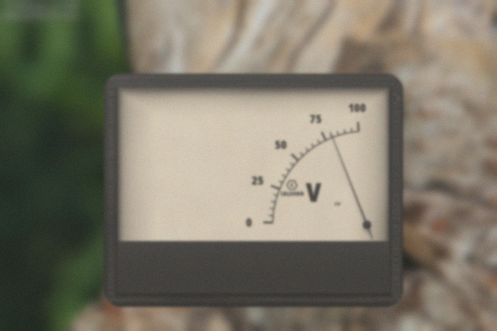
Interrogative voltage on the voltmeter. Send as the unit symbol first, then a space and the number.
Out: V 80
